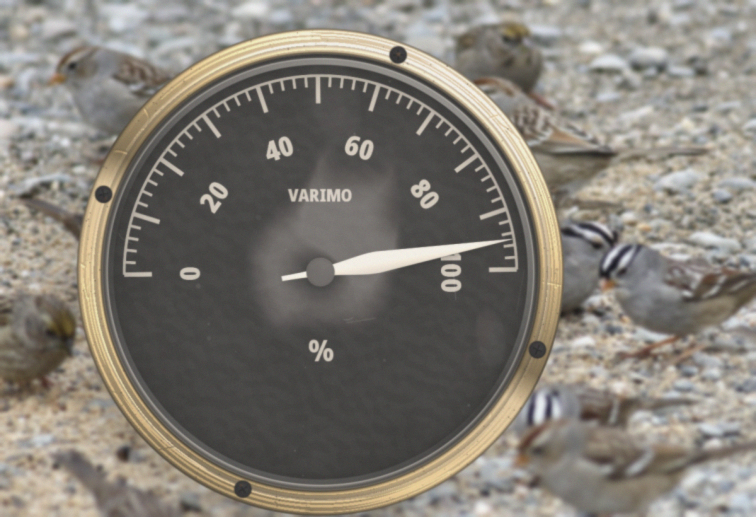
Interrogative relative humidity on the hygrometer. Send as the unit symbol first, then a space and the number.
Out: % 95
